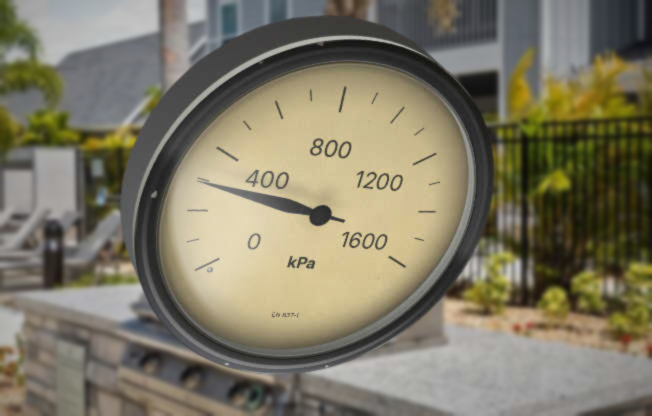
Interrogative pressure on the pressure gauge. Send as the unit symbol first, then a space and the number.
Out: kPa 300
